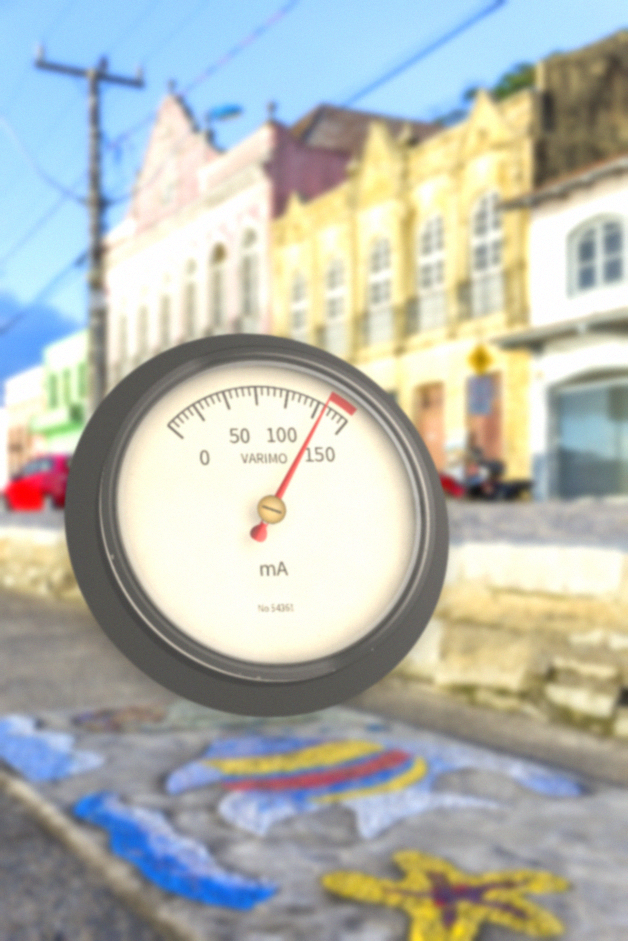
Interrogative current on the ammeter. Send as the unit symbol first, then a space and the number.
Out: mA 130
